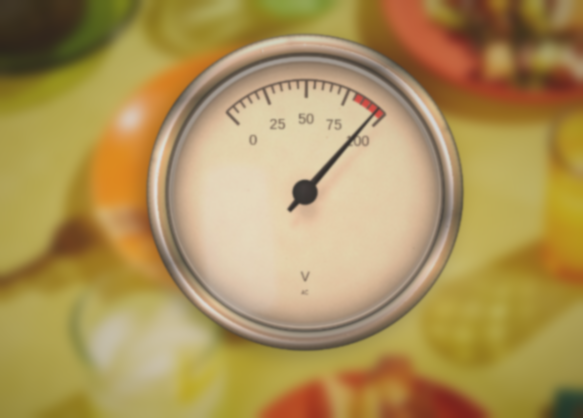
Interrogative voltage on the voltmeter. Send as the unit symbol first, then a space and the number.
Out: V 95
